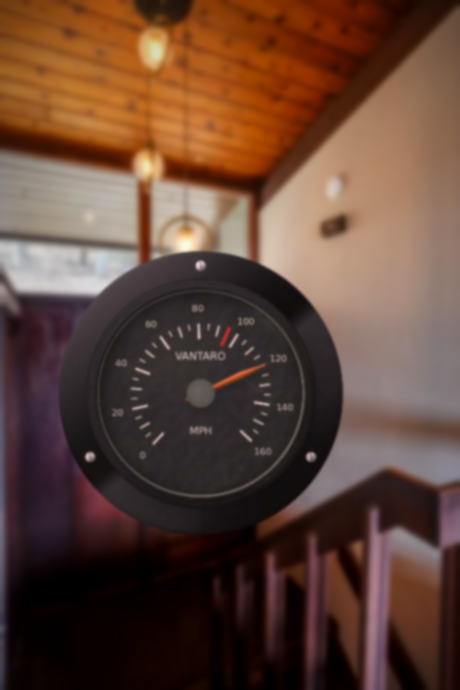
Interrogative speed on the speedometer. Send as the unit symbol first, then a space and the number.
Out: mph 120
